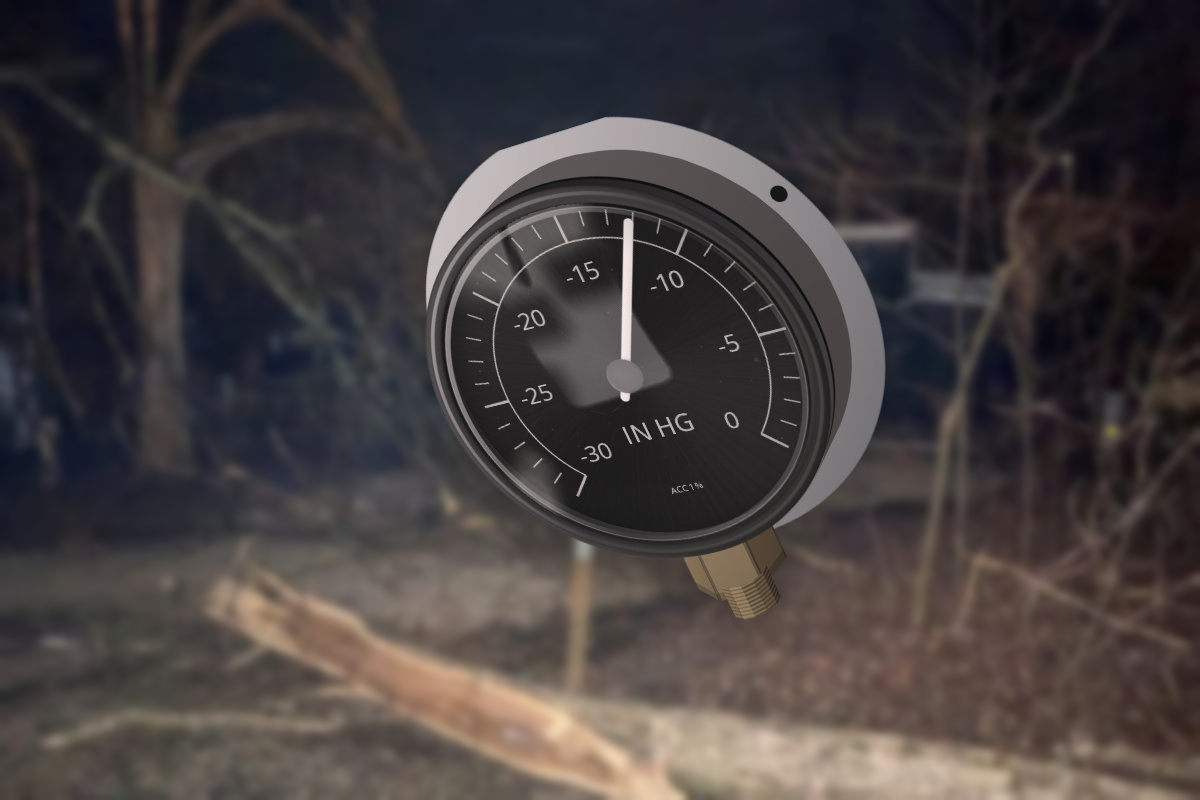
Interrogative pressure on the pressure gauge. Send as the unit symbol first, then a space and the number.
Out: inHg -12
